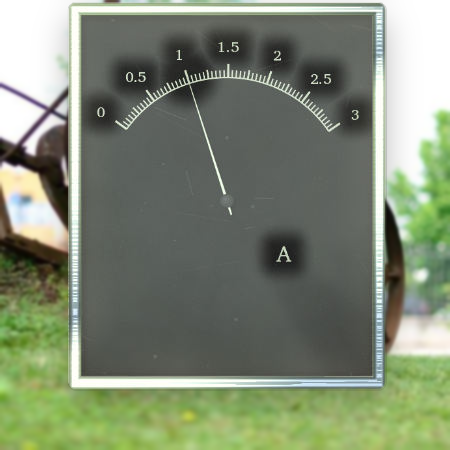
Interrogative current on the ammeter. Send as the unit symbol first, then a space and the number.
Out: A 1
